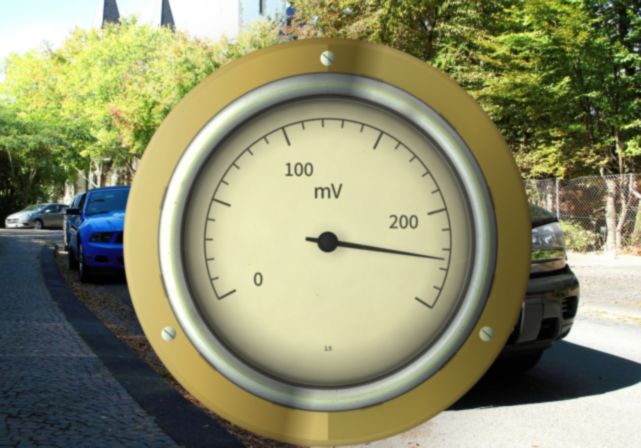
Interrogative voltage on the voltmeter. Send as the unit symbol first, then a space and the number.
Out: mV 225
